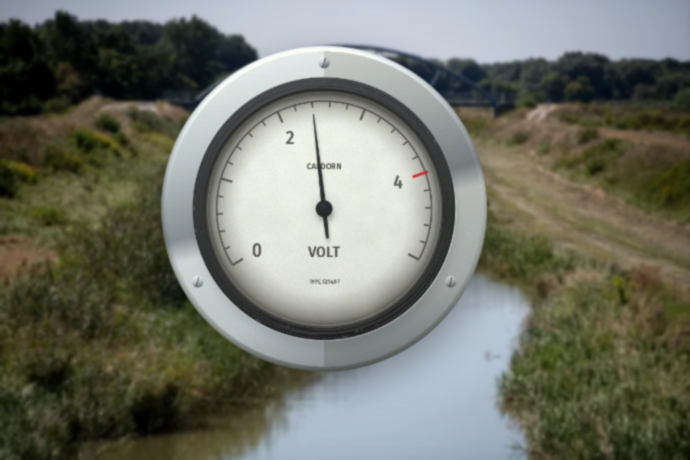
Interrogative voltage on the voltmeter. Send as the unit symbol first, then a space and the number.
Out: V 2.4
